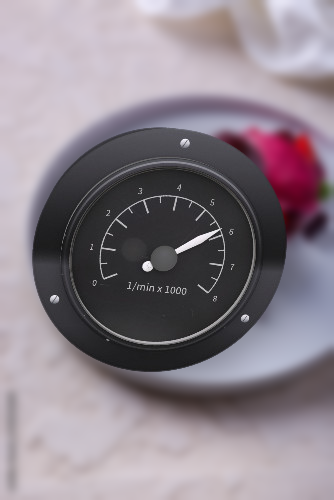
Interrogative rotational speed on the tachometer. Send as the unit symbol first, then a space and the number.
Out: rpm 5750
